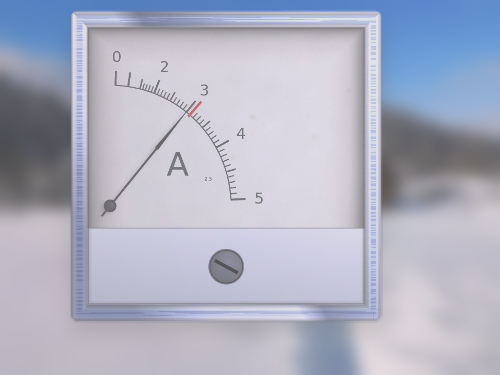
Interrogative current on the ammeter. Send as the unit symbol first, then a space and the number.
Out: A 3
